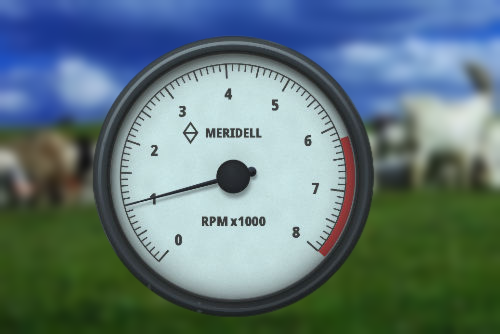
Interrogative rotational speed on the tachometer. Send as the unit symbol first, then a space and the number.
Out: rpm 1000
